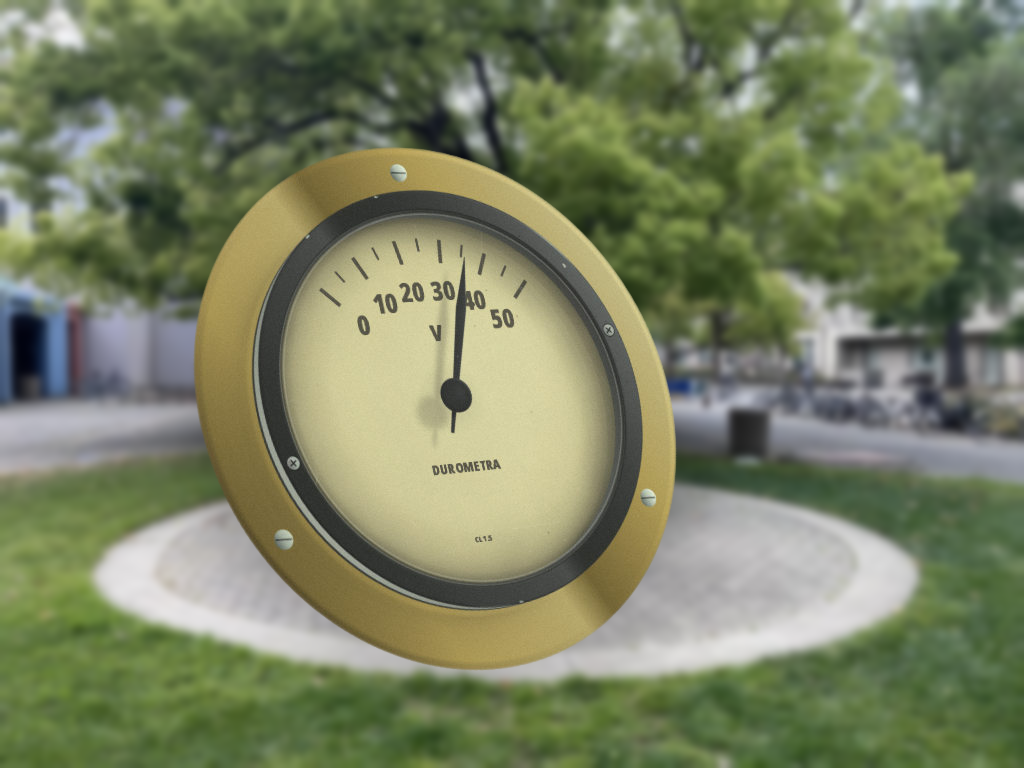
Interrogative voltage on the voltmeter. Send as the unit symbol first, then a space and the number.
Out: V 35
